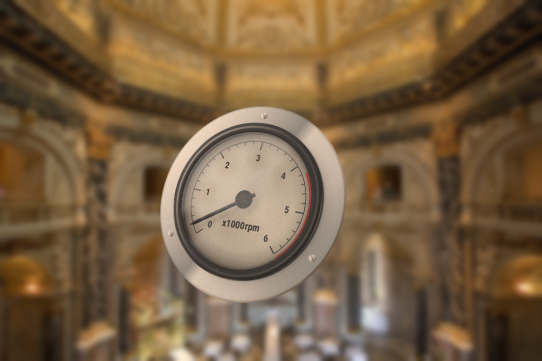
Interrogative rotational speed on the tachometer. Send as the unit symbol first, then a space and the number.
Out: rpm 200
